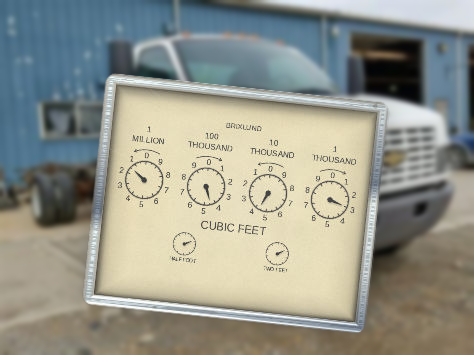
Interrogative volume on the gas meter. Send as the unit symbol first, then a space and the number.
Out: ft³ 144300
